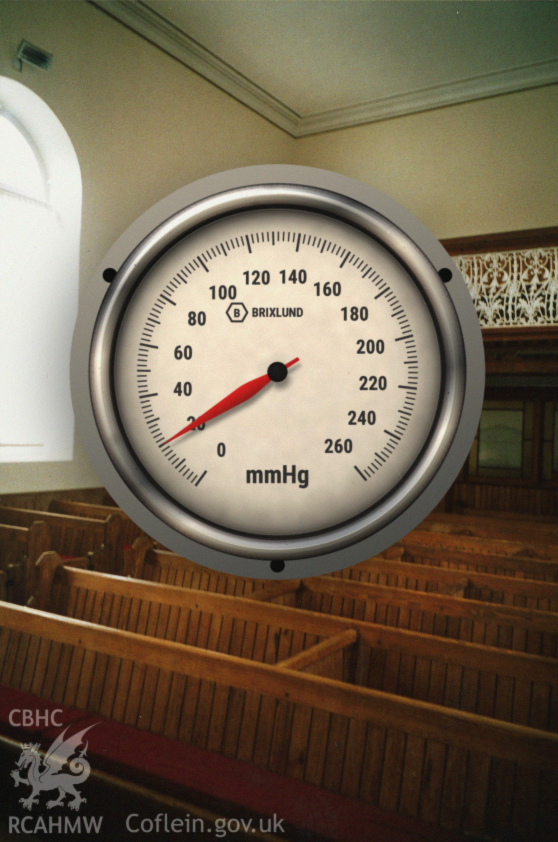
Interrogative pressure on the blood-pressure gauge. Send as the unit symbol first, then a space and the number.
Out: mmHg 20
